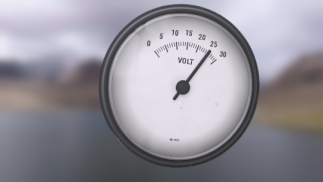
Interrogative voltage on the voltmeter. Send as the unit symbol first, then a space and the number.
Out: V 25
